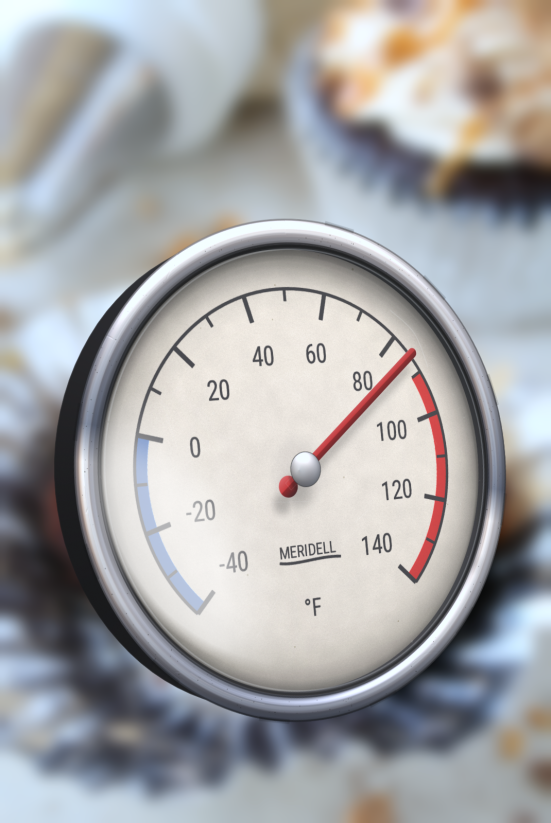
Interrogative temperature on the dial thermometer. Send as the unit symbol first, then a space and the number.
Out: °F 85
